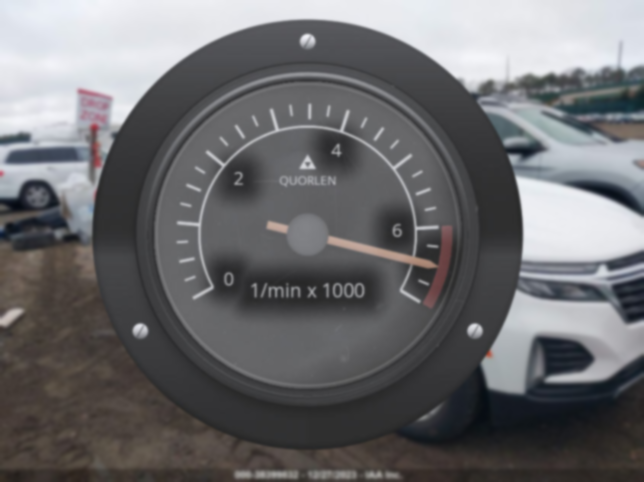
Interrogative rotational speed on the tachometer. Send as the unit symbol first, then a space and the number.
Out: rpm 6500
